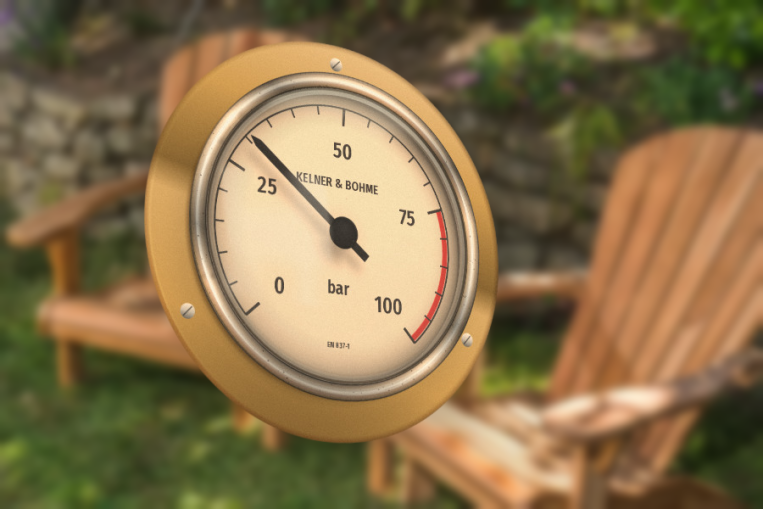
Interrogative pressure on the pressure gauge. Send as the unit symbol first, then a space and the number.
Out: bar 30
